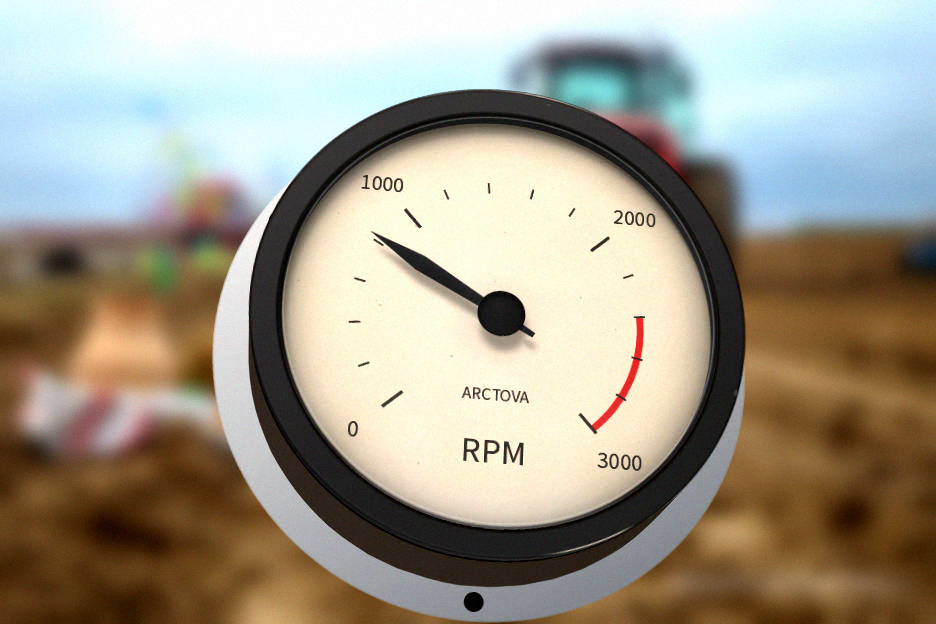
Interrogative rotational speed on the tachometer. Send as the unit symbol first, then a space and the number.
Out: rpm 800
